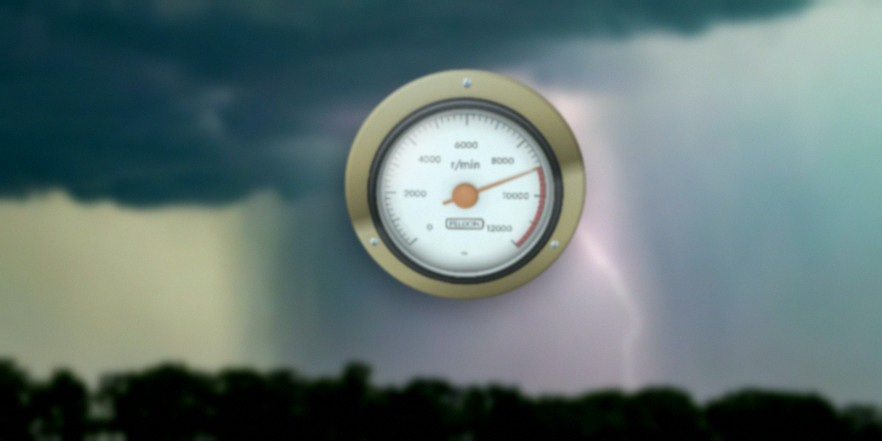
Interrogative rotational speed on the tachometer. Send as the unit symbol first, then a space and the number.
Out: rpm 9000
